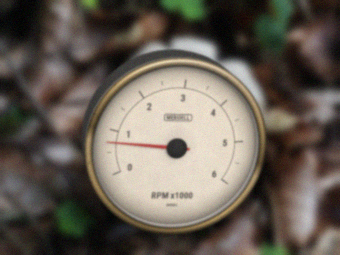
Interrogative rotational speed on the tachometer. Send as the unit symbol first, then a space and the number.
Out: rpm 750
